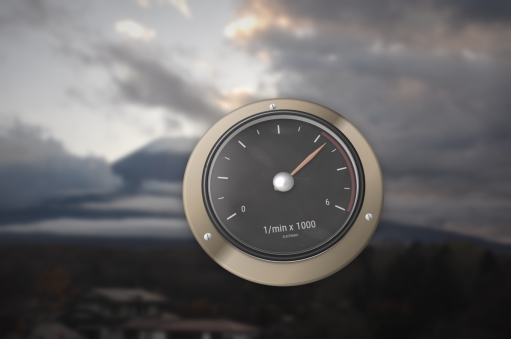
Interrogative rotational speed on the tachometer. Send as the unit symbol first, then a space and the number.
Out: rpm 4250
